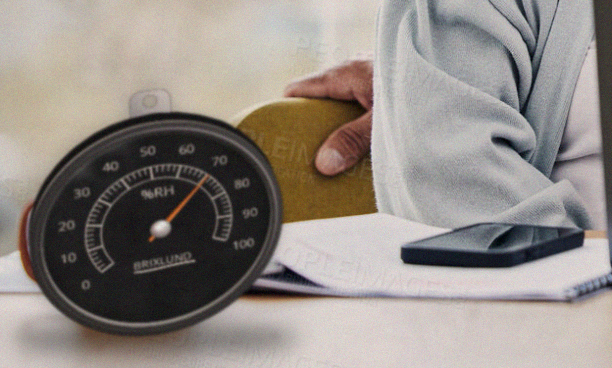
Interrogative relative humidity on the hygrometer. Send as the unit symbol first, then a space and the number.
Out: % 70
